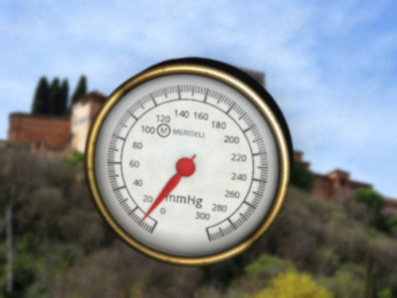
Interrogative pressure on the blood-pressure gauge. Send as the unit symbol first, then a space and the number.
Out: mmHg 10
